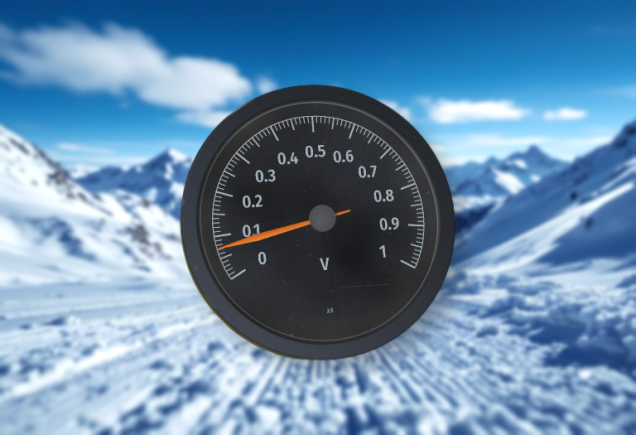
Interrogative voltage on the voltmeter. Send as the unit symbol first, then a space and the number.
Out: V 0.07
